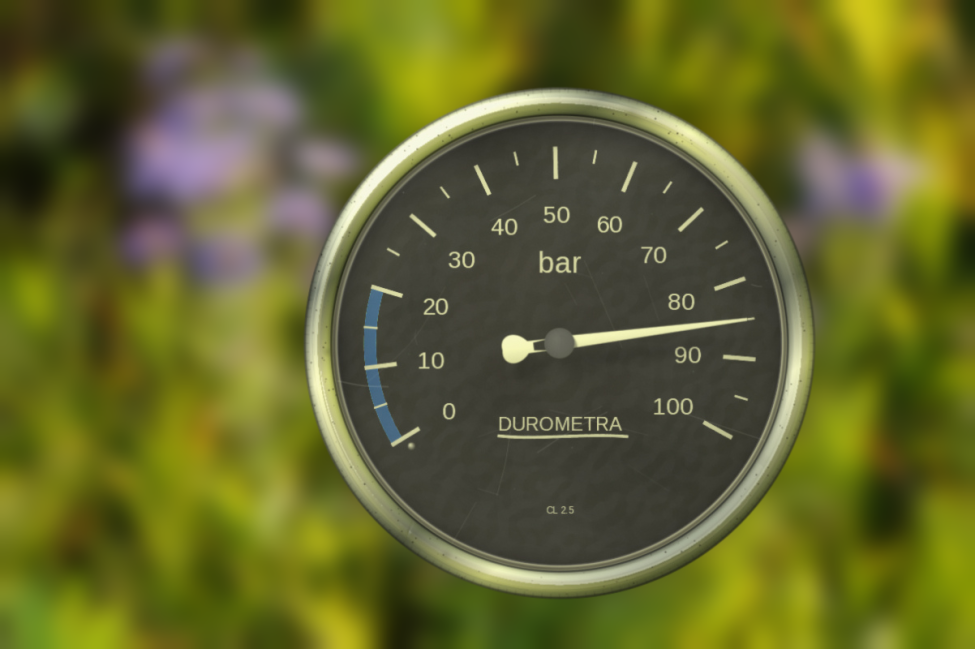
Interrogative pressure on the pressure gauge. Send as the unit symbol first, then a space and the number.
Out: bar 85
